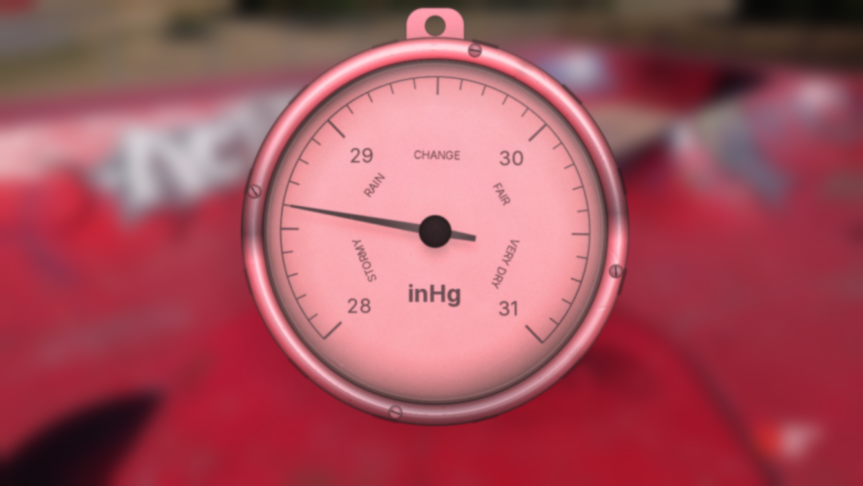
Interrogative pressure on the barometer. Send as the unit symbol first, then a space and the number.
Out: inHg 28.6
